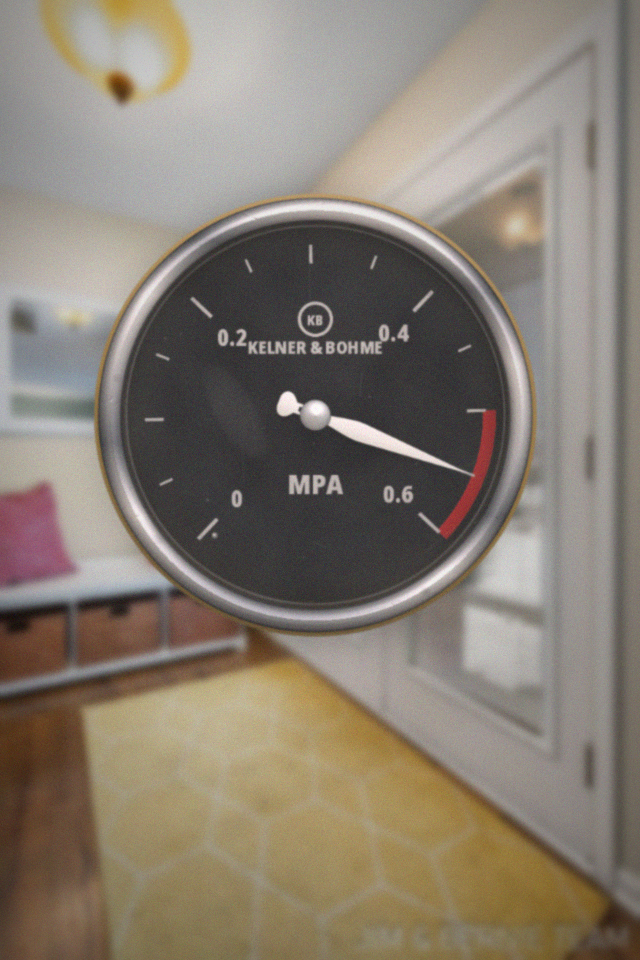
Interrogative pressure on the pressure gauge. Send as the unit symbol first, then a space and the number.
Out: MPa 0.55
